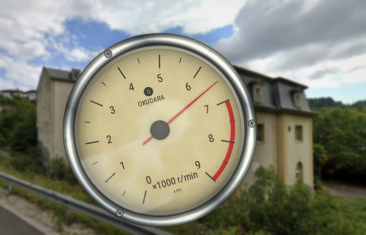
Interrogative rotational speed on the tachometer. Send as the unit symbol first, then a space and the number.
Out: rpm 6500
